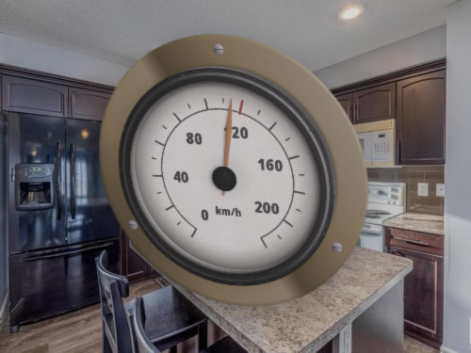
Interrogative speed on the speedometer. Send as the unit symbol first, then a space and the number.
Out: km/h 115
